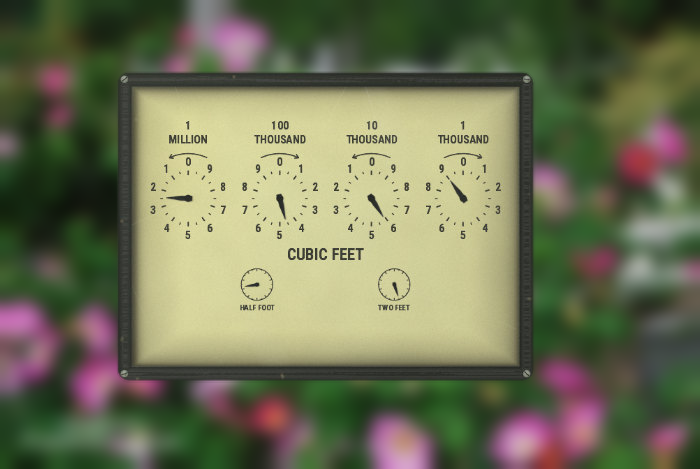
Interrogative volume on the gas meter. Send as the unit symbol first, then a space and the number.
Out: ft³ 245900
